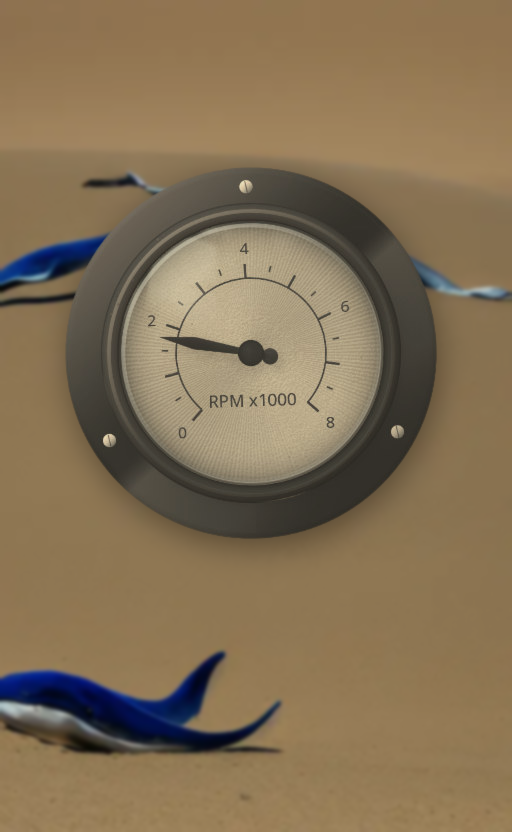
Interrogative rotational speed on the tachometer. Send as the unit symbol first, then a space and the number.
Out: rpm 1750
